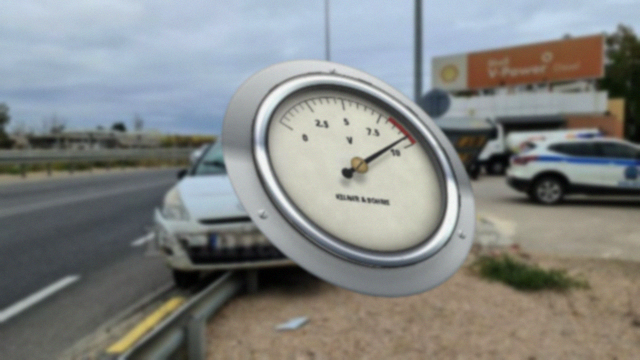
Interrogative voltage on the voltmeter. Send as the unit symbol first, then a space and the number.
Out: V 9.5
